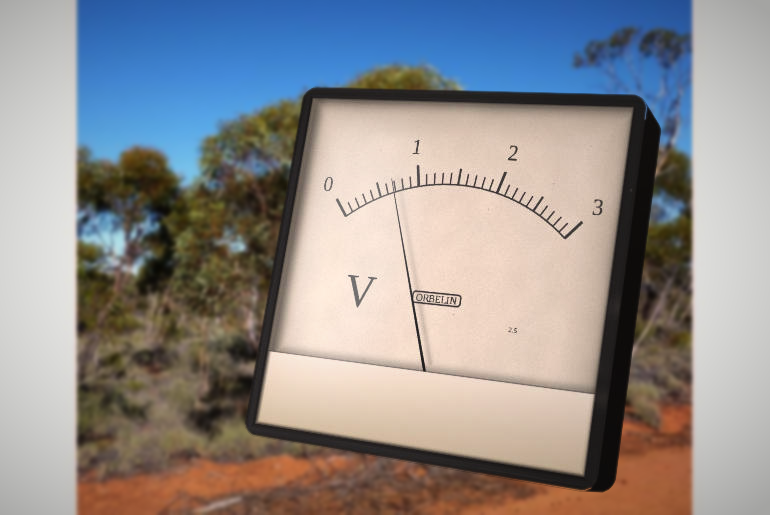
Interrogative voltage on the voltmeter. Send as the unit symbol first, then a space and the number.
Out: V 0.7
